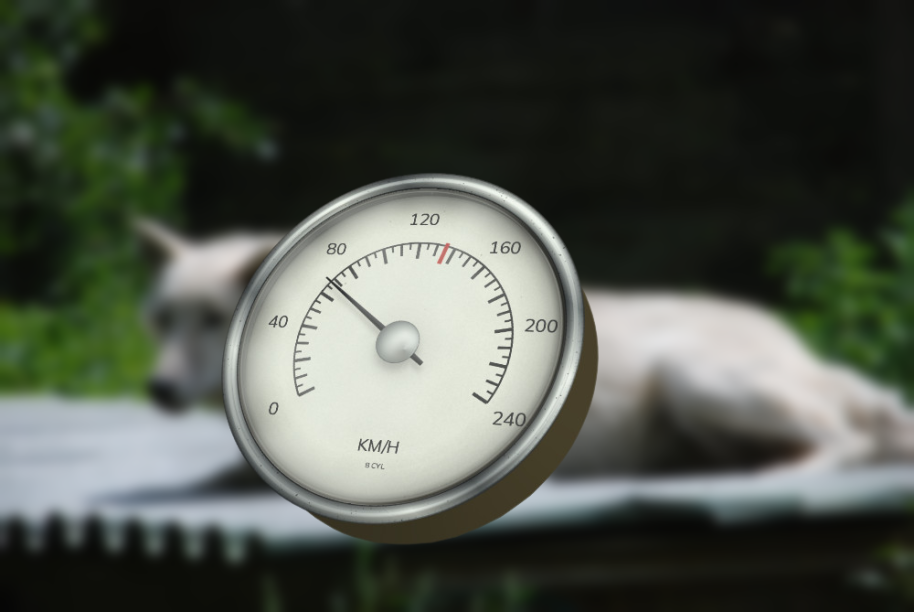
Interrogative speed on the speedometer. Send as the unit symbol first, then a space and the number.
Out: km/h 67.5
